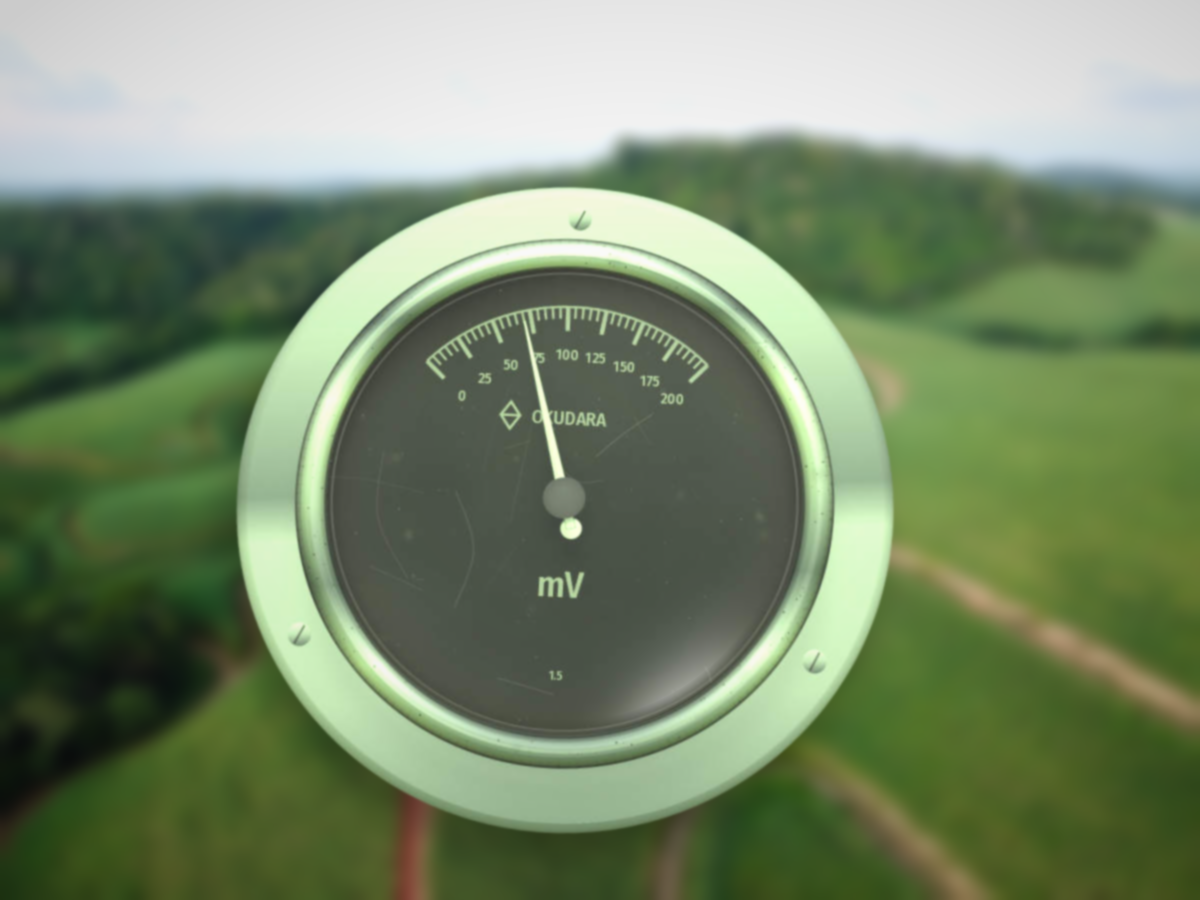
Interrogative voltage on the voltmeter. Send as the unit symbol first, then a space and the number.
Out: mV 70
